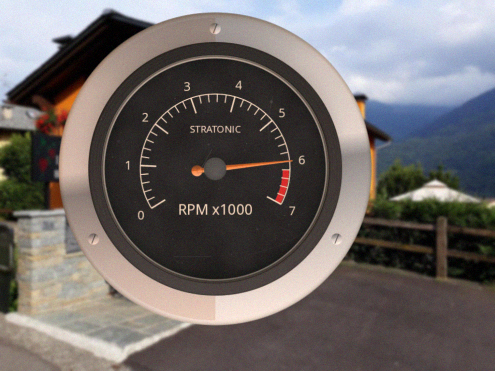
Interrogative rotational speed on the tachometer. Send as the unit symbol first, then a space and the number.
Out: rpm 6000
